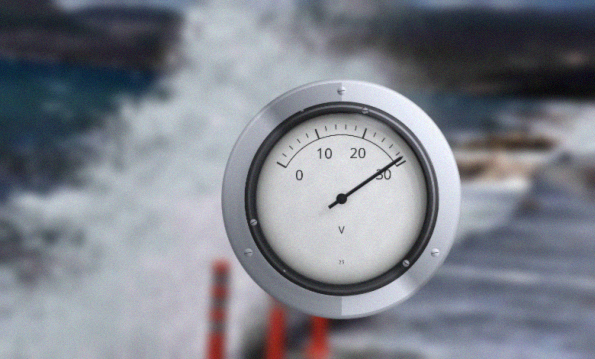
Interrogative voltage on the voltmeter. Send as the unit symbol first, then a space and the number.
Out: V 29
